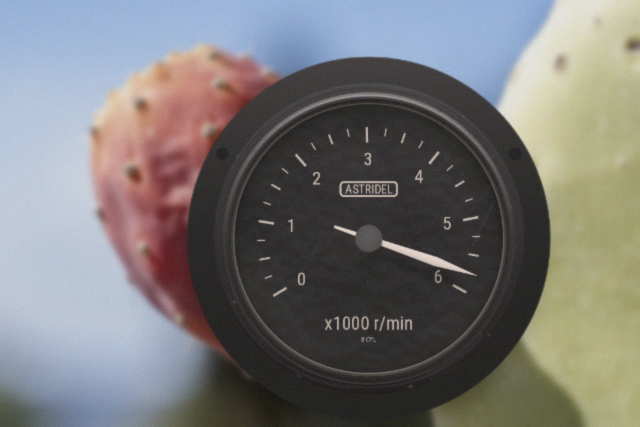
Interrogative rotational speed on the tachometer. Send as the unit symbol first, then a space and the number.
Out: rpm 5750
